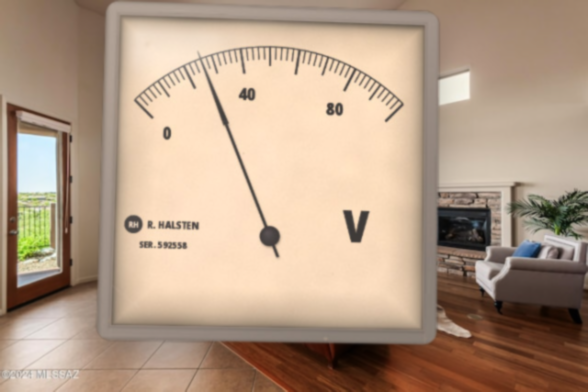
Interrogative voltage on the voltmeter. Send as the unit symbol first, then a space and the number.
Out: V 26
